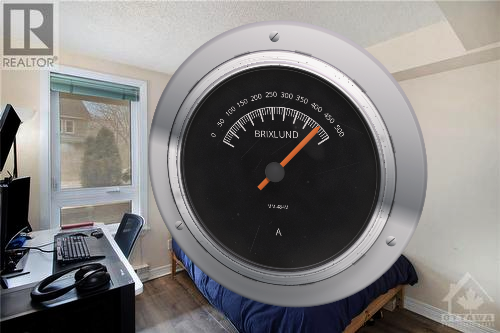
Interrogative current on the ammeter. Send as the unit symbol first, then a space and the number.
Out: A 450
